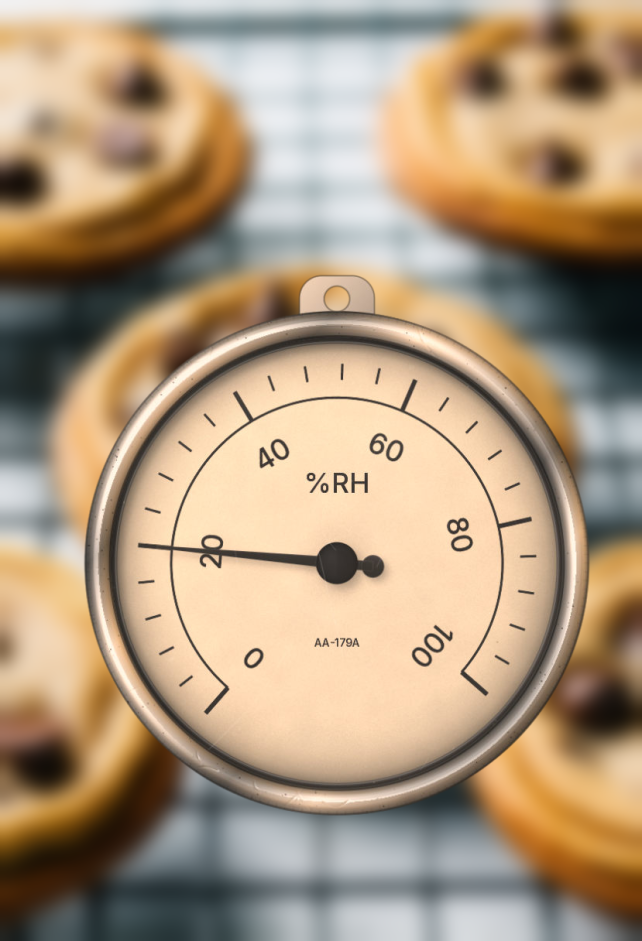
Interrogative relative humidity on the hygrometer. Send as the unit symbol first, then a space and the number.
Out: % 20
